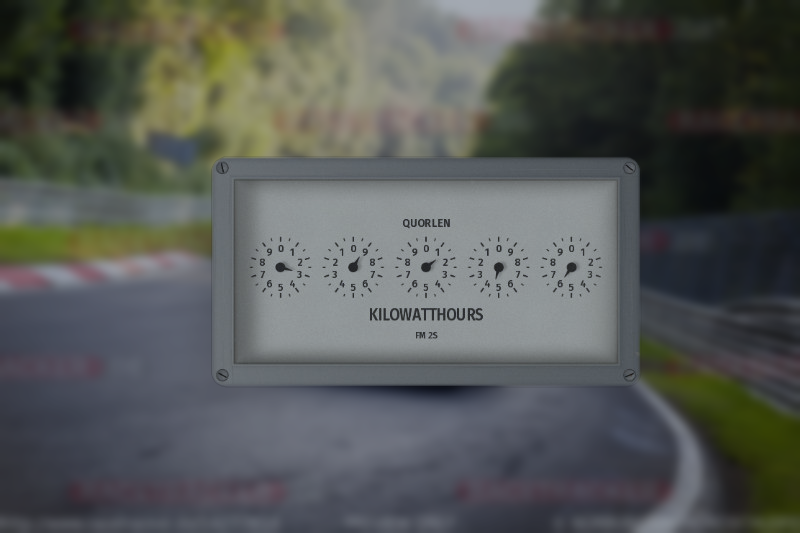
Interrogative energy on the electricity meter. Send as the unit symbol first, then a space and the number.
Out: kWh 29146
